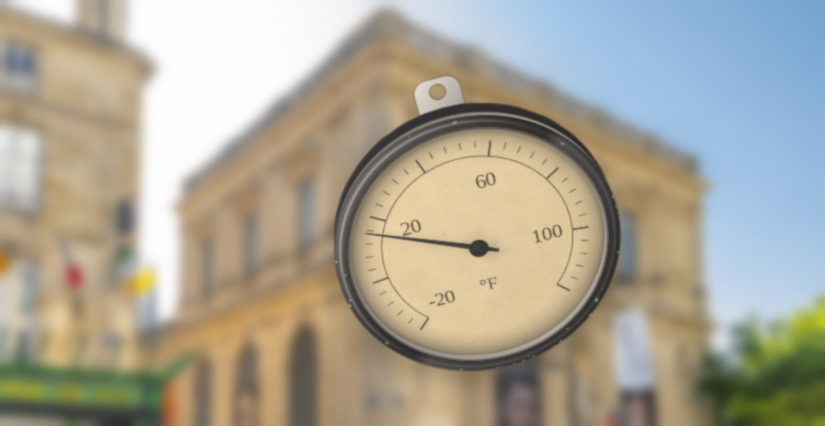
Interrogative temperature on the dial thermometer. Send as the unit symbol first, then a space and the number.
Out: °F 16
